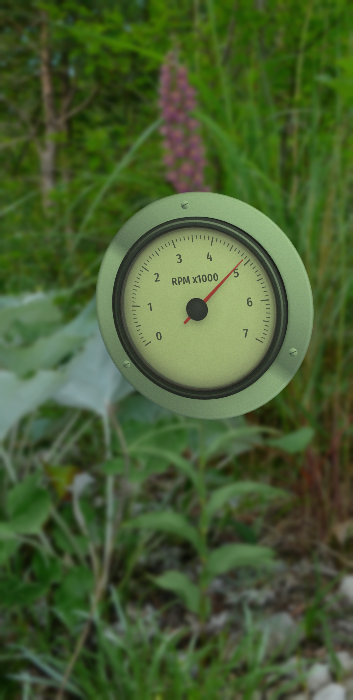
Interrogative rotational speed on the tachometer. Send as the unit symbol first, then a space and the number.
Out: rpm 4900
